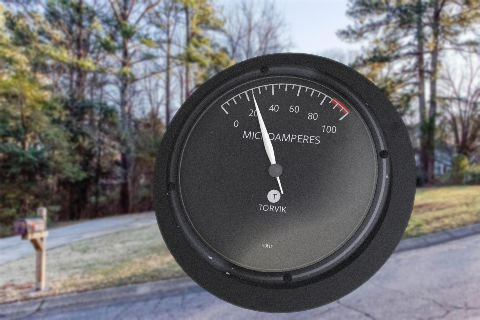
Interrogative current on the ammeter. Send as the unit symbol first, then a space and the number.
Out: µA 25
